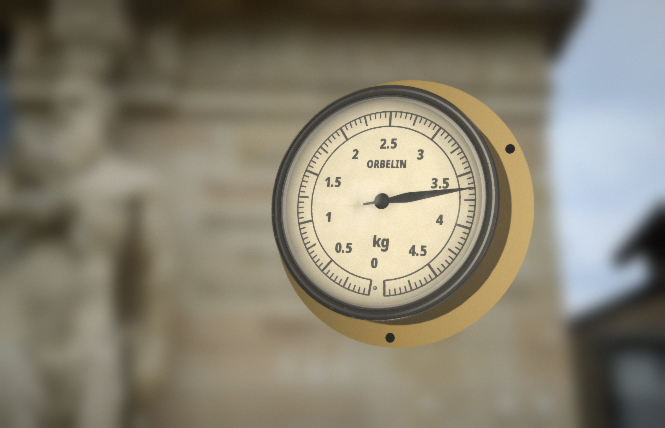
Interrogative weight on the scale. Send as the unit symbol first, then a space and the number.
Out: kg 3.65
